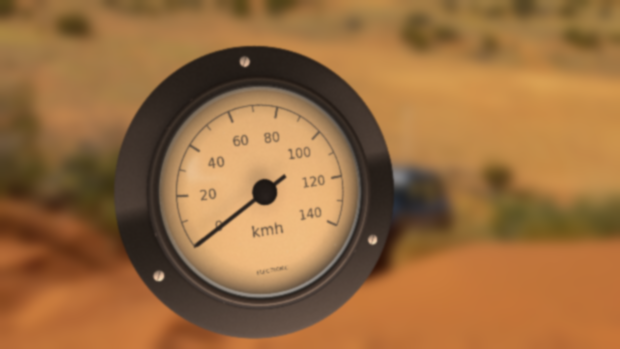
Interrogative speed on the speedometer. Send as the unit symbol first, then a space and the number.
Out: km/h 0
